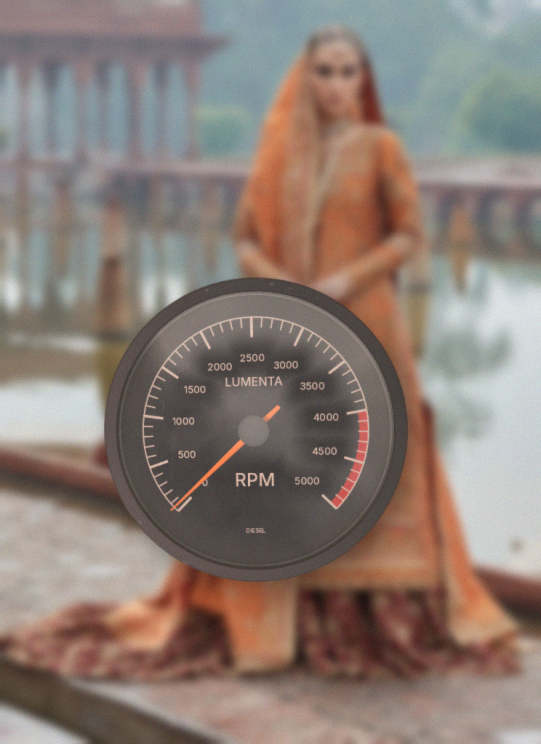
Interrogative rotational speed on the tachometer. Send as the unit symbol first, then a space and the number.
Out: rpm 50
